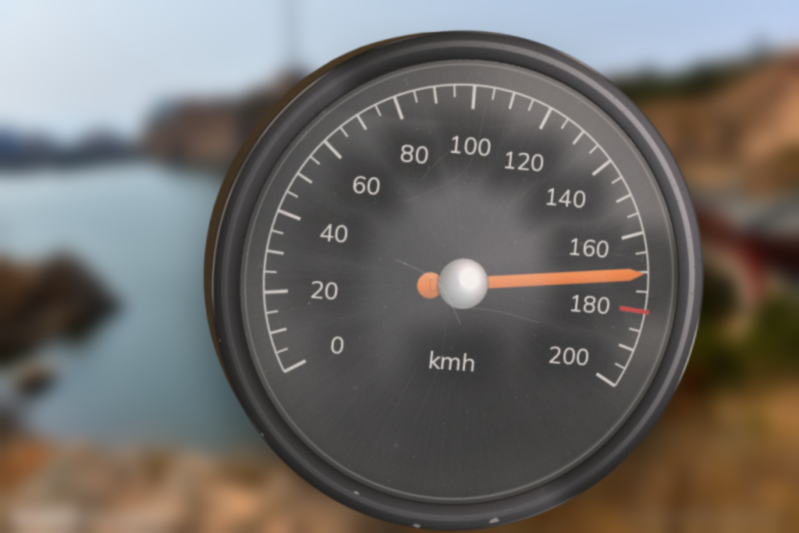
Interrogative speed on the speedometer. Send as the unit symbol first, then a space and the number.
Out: km/h 170
